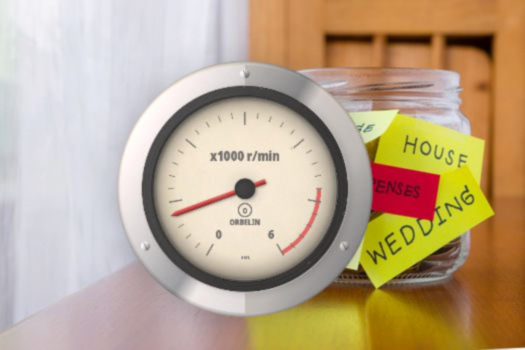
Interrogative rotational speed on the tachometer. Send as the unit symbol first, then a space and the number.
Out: rpm 800
